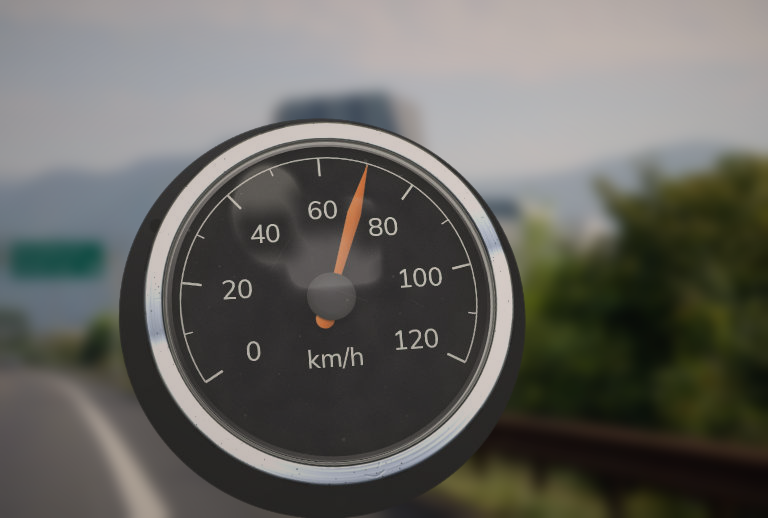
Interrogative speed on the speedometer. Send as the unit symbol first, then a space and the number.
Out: km/h 70
